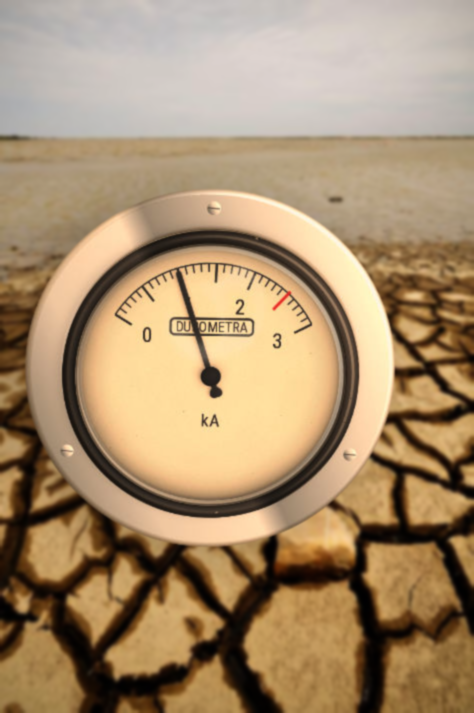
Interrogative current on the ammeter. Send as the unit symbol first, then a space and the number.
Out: kA 1
